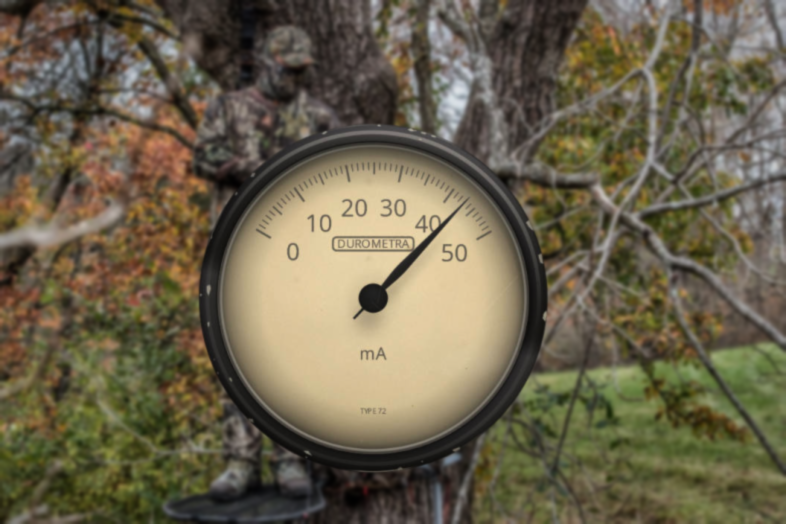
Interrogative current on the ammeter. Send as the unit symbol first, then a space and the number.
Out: mA 43
